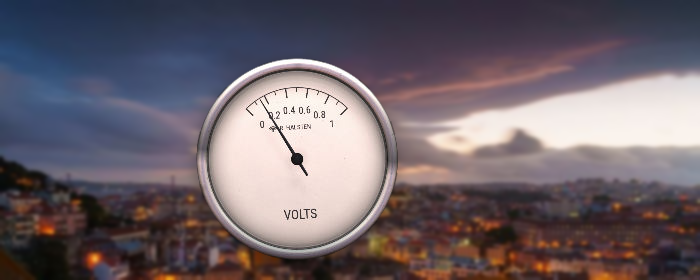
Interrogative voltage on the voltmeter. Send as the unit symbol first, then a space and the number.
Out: V 0.15
